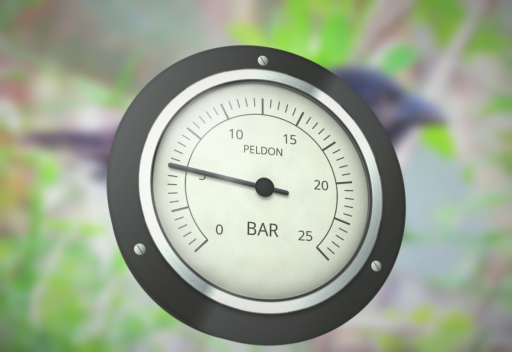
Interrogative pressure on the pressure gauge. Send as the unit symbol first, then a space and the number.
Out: bar 5
